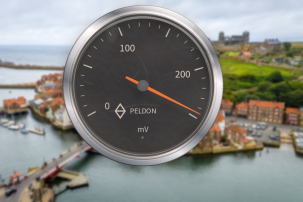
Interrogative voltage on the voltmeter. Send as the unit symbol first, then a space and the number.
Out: mV 245
